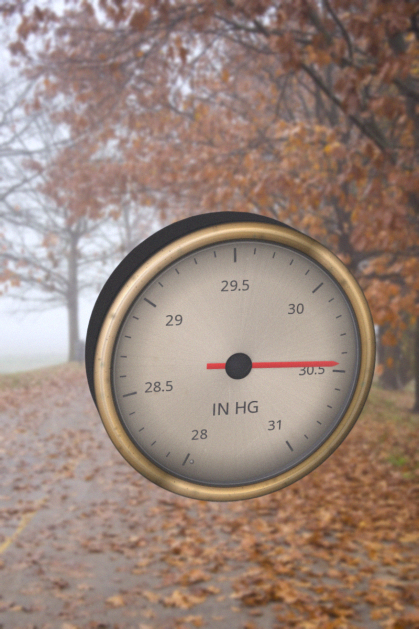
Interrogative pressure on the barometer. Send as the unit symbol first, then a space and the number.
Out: inHg 30.45
